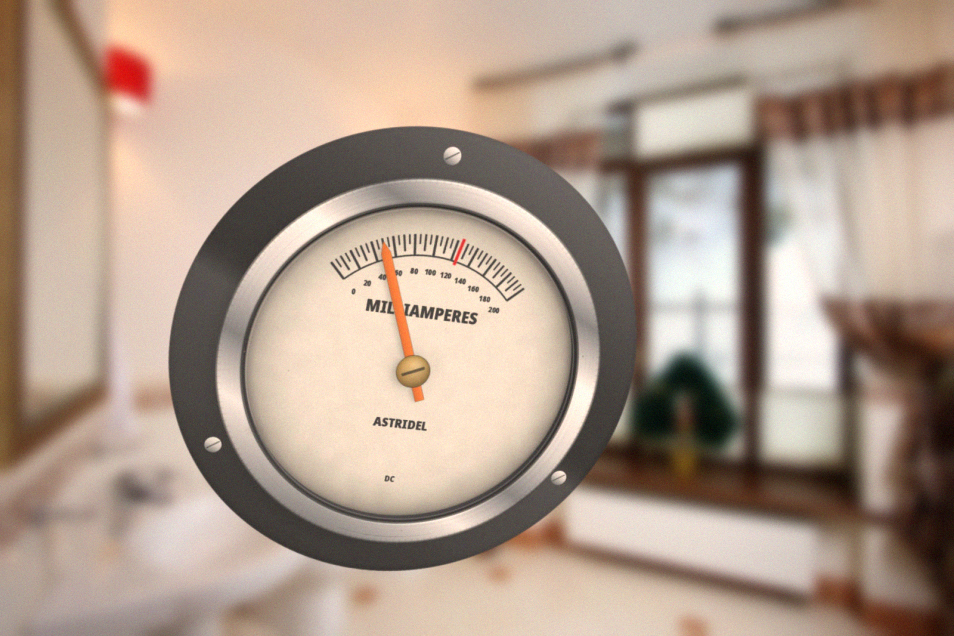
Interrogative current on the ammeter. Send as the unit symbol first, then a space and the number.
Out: mA 50
